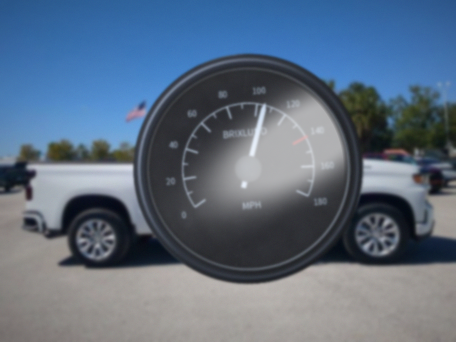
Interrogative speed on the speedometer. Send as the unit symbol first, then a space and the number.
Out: mph 105
